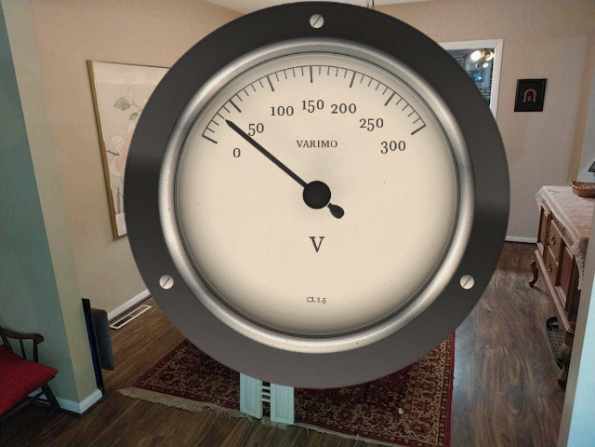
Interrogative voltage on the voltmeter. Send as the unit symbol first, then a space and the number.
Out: V 30
